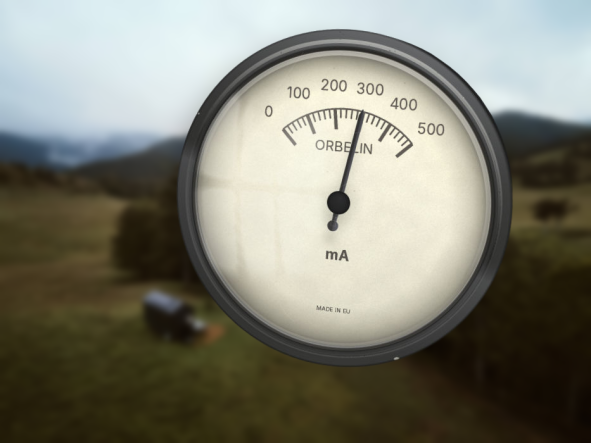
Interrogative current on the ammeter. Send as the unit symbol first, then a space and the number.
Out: mA 300
